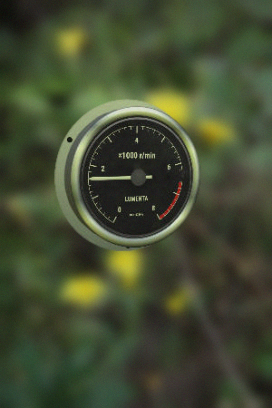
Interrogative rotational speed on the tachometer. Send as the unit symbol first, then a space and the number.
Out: rpm 1600
